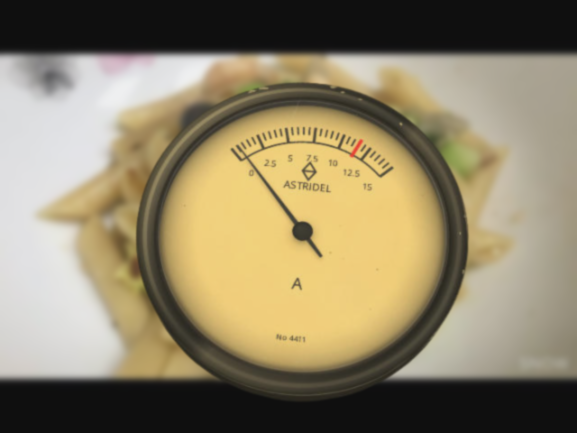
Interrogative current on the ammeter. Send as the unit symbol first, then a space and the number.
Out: A 0.5
